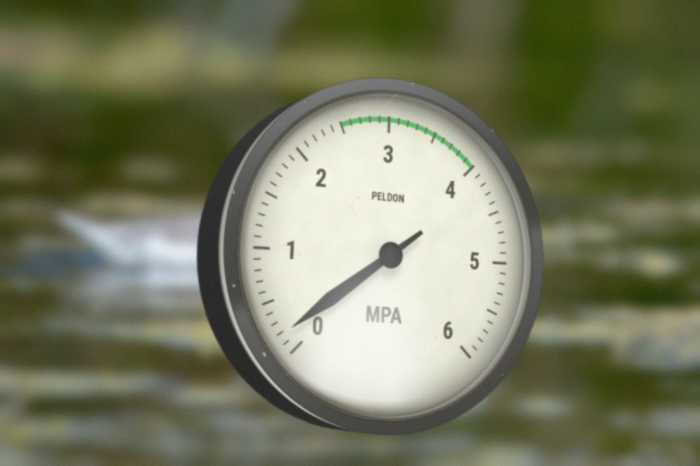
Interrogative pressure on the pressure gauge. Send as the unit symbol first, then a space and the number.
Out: MPa 0.2
